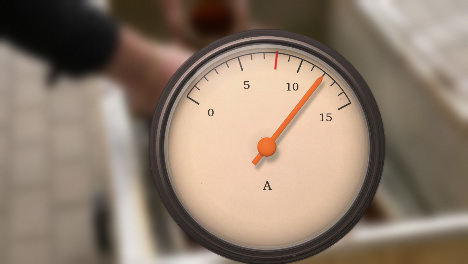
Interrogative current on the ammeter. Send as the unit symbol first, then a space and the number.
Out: A 12
